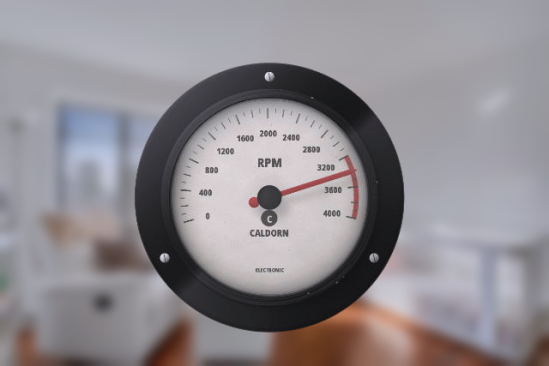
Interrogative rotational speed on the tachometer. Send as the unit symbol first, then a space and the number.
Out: rpm 3400
